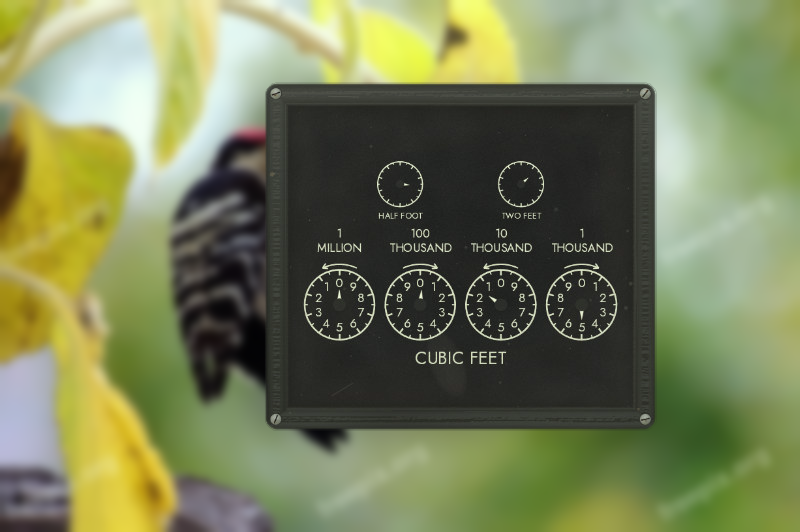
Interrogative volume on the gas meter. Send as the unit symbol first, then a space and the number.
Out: ft³ 1500
